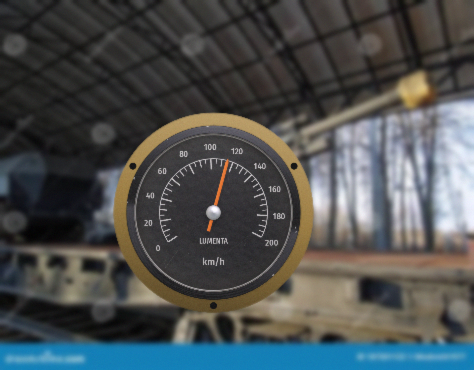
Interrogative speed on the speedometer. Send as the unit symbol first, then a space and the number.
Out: km/h 115
